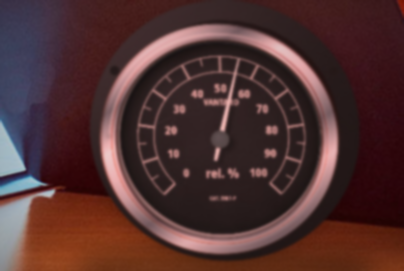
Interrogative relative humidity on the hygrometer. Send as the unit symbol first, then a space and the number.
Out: % 55
